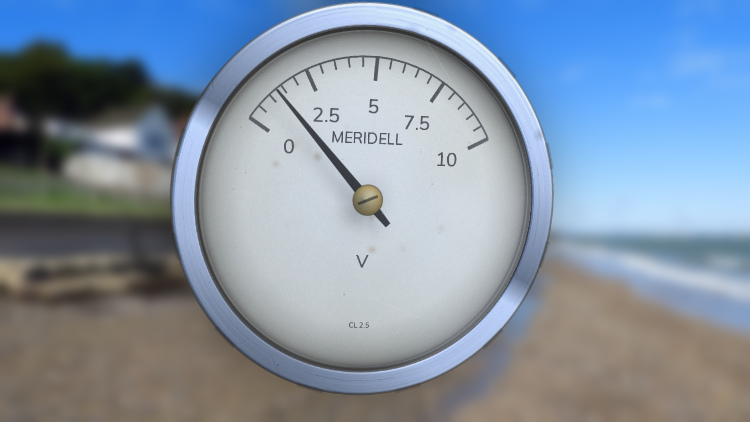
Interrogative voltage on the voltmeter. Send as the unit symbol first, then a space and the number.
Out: V 1.25
